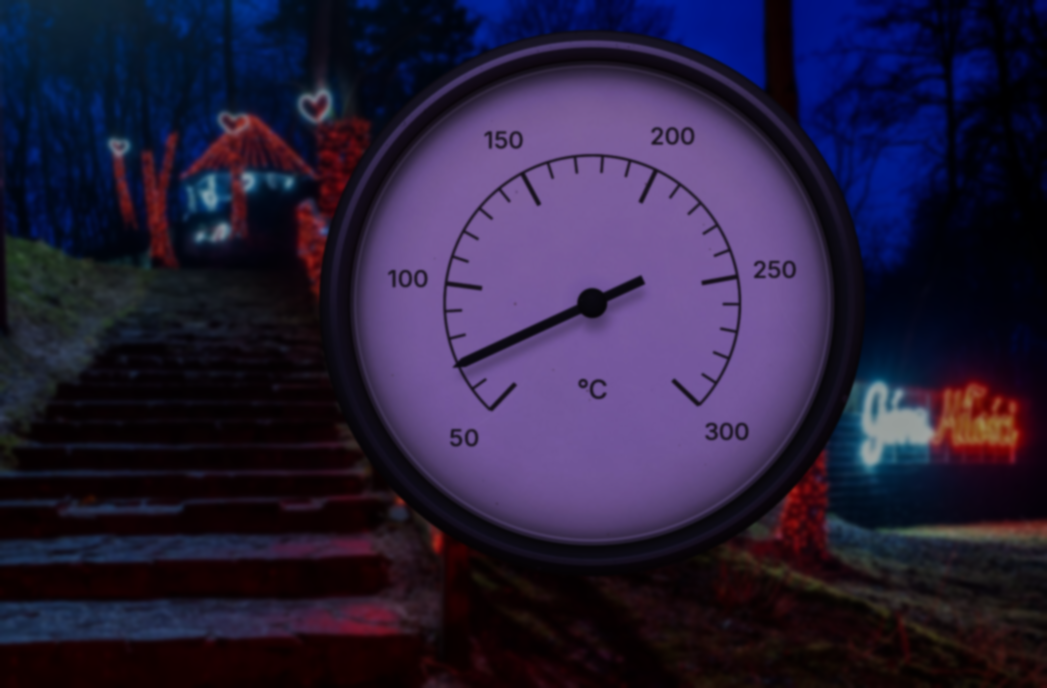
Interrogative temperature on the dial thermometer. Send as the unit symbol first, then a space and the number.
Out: °C 70
